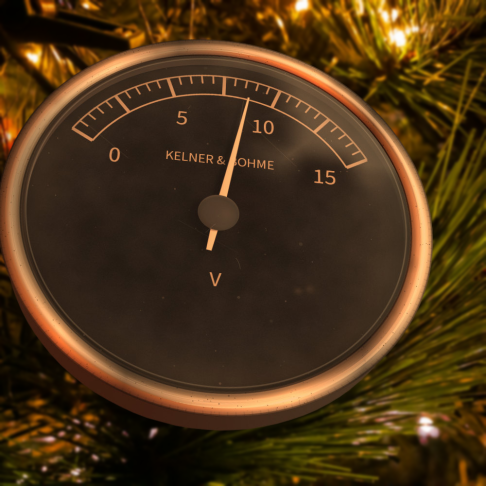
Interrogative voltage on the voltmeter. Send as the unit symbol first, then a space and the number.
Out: V 8.75
